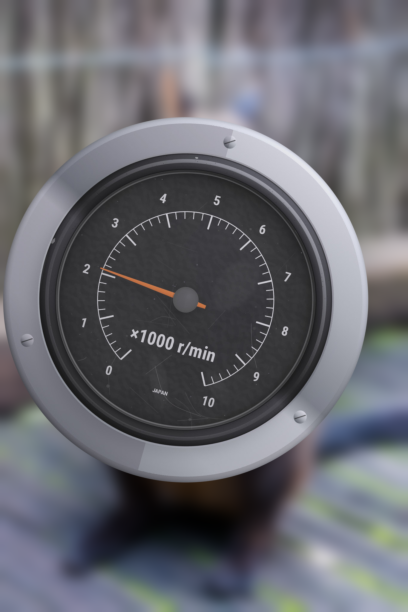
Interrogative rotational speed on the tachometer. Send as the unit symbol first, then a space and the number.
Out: rpm 2100
